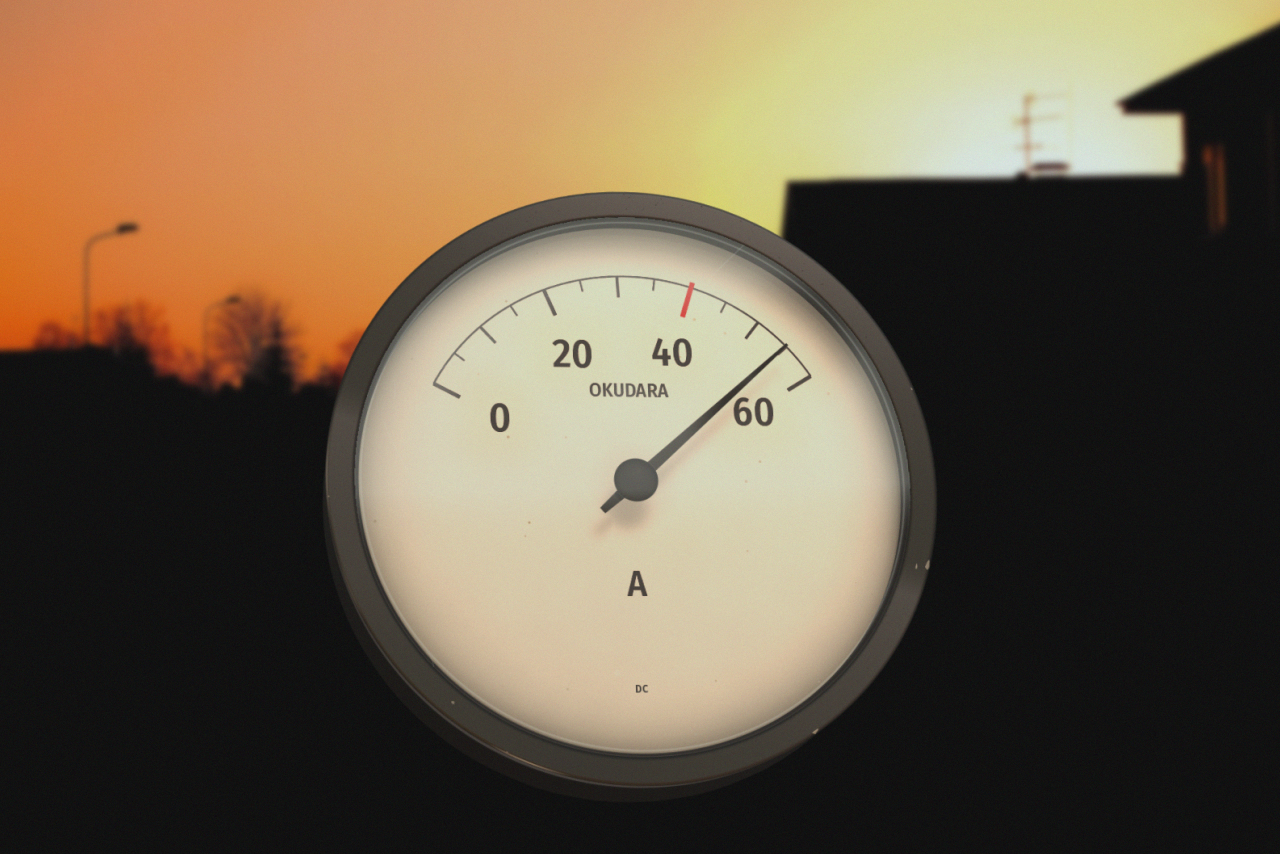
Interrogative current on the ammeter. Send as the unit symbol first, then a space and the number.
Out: A 55
